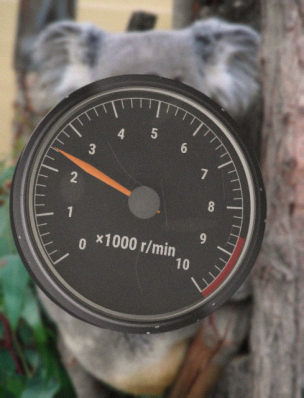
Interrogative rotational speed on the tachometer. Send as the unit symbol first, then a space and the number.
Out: rpm 2400
